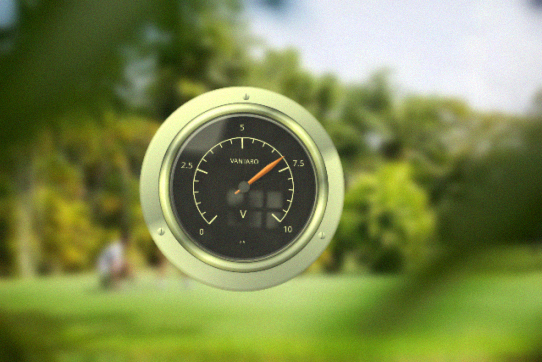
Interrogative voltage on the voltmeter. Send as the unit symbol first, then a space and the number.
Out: V 7
